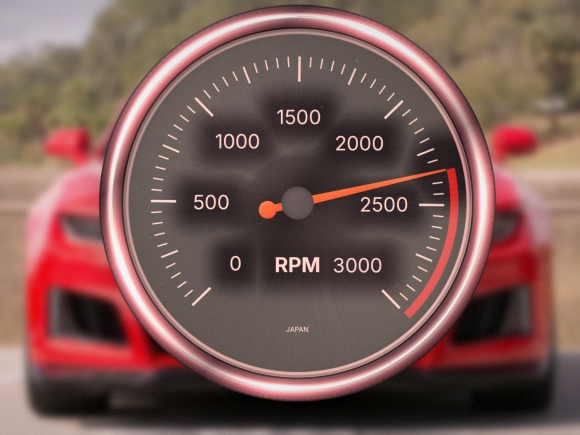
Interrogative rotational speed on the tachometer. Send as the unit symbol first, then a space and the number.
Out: rpm 2350
